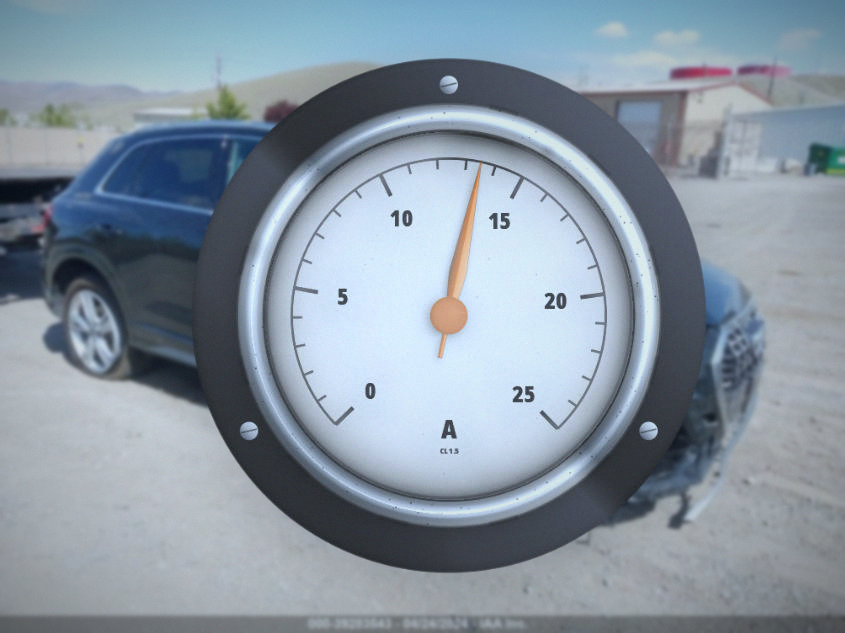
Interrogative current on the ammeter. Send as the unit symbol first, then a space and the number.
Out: A 13.5
